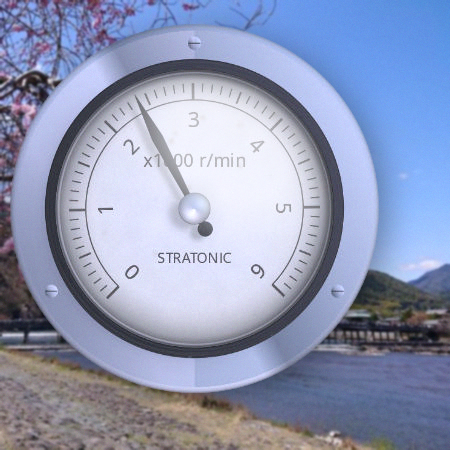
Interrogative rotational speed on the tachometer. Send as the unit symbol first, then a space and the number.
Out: rpm 2400
